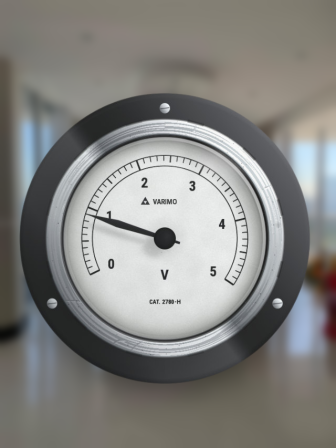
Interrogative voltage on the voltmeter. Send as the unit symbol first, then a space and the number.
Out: V 0.9
